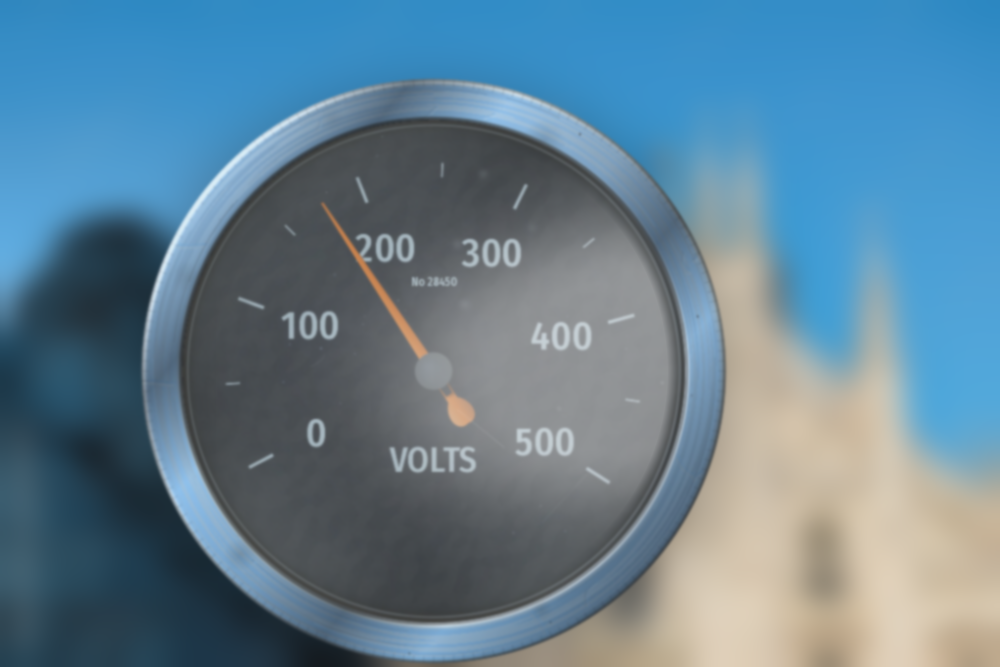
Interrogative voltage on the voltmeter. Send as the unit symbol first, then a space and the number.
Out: V 175
